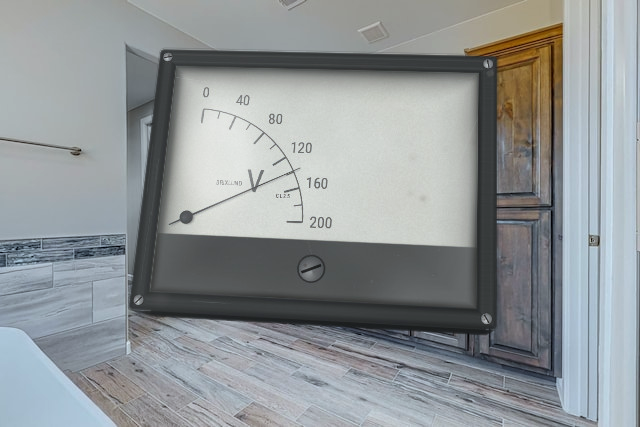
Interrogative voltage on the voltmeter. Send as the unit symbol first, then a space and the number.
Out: V 140
